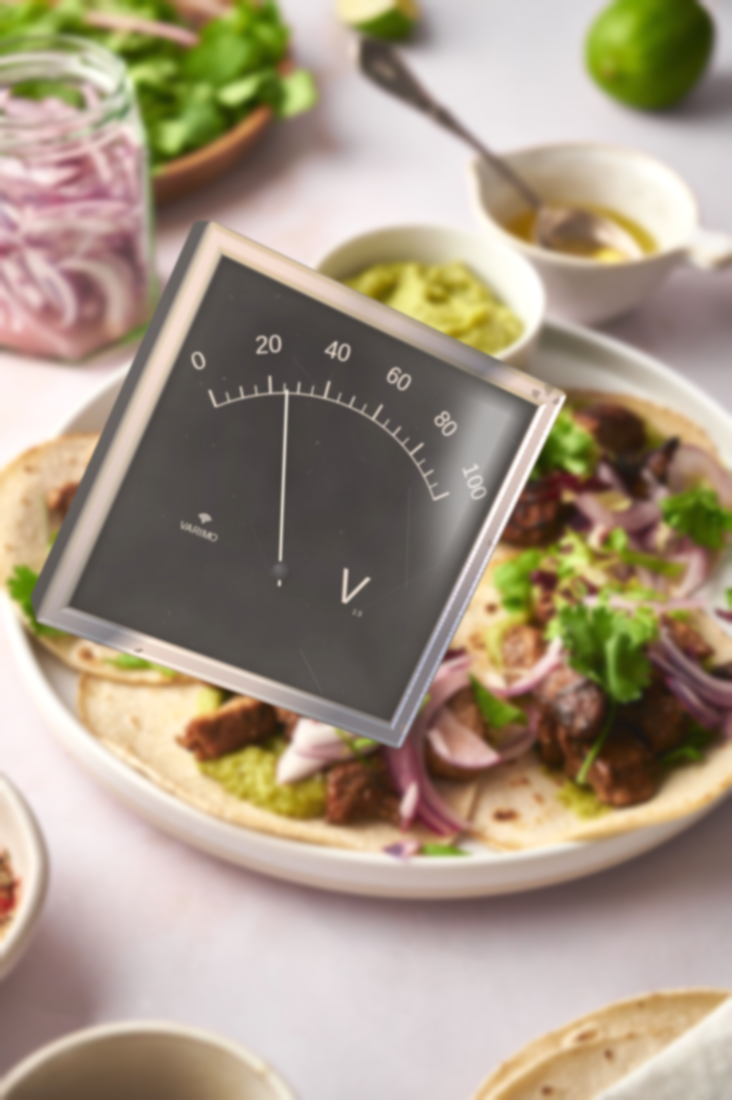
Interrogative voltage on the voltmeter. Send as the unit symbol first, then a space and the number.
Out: V 25
